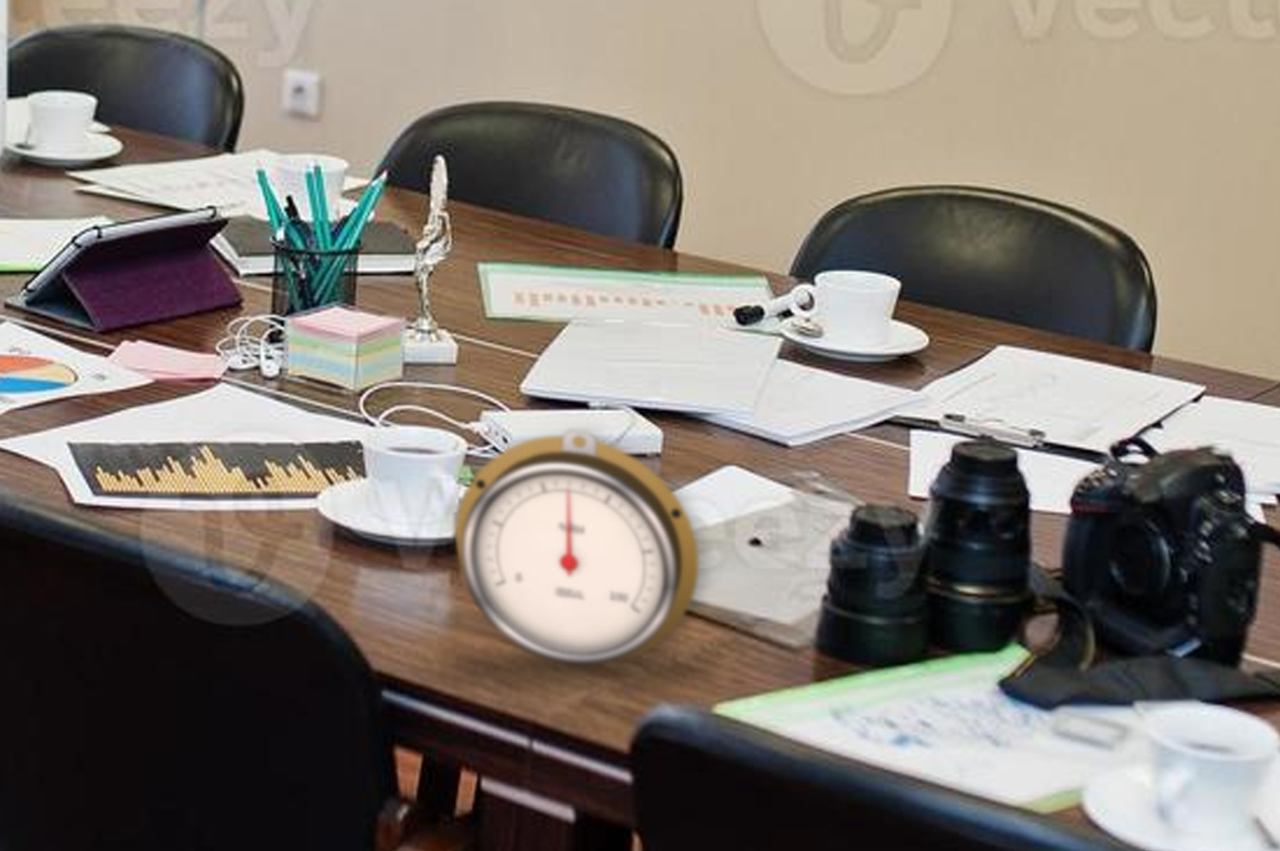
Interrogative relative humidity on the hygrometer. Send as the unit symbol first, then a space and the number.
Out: % 48
